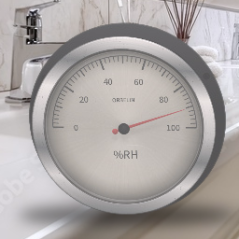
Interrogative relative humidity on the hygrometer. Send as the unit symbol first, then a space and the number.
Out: % 90
